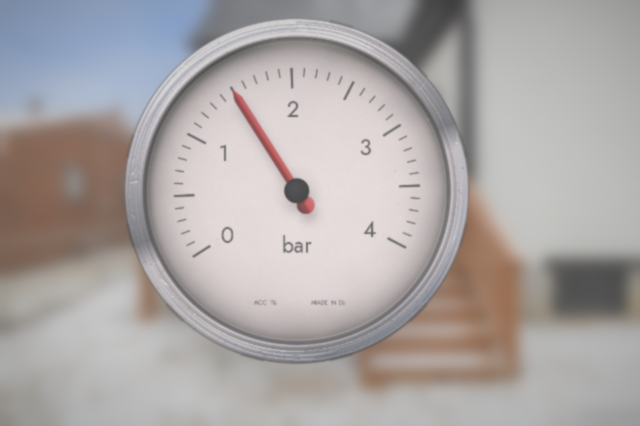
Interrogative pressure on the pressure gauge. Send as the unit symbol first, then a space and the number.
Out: bar 1.5
